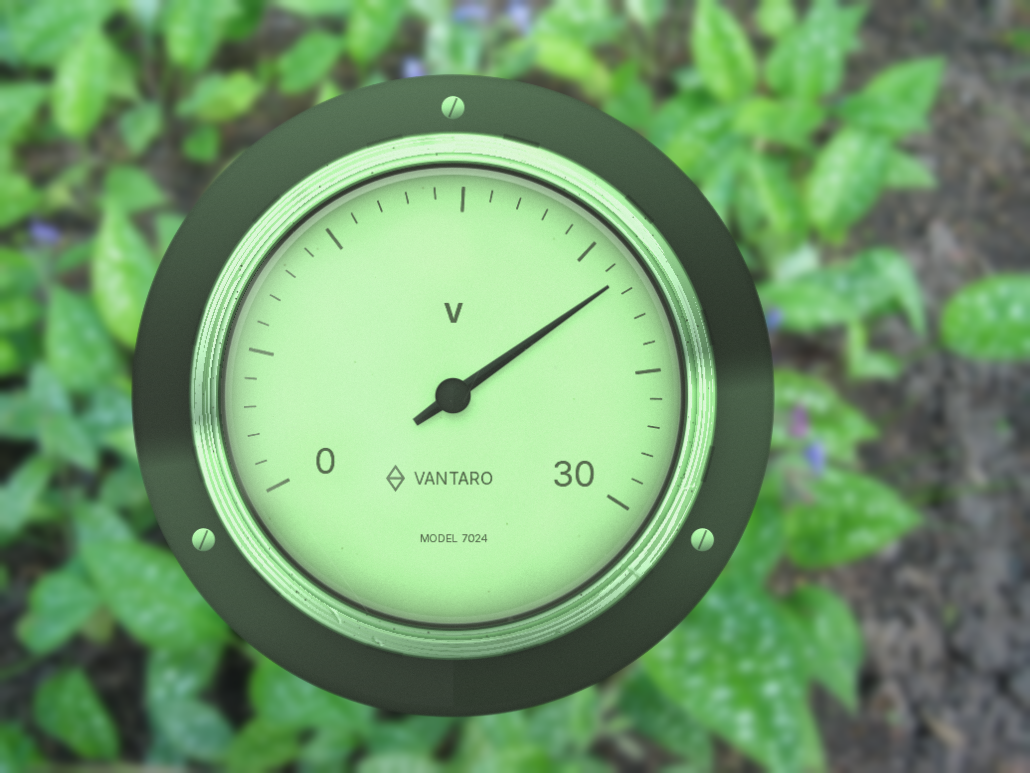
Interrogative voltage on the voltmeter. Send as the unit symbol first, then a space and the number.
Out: V 21.5
